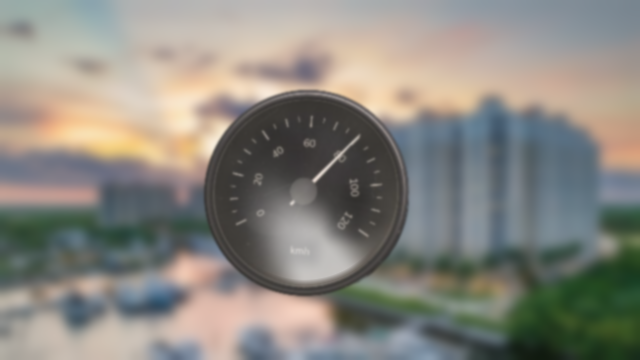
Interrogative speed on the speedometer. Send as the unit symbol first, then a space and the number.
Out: km/h 80
